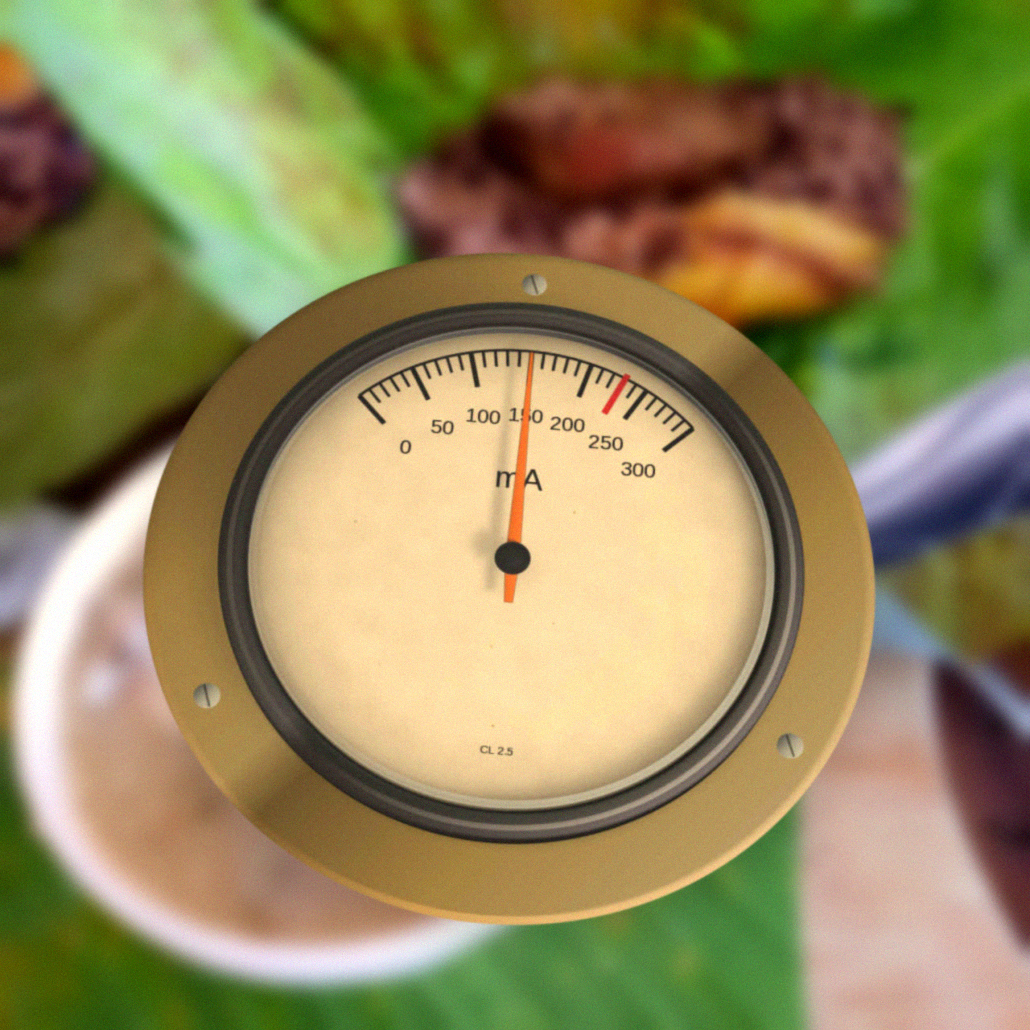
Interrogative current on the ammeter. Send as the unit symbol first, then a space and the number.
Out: mA 150
